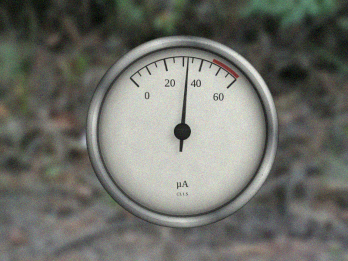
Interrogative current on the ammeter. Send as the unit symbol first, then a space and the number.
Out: µA 32.5
